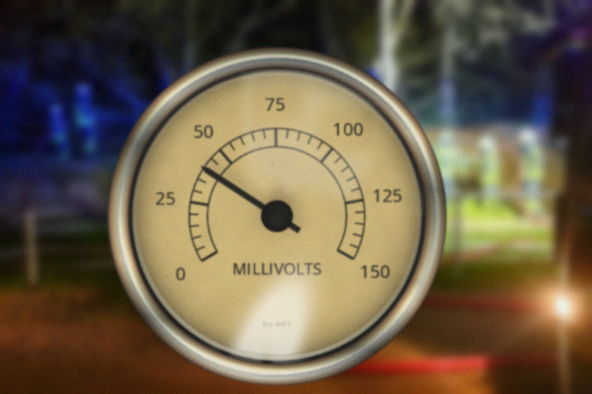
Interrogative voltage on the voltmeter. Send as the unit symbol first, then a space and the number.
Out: mV 40
